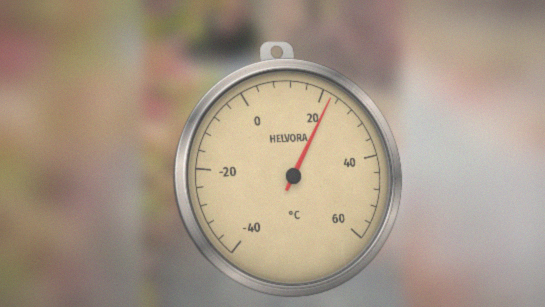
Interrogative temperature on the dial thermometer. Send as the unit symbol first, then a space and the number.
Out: °C 22
